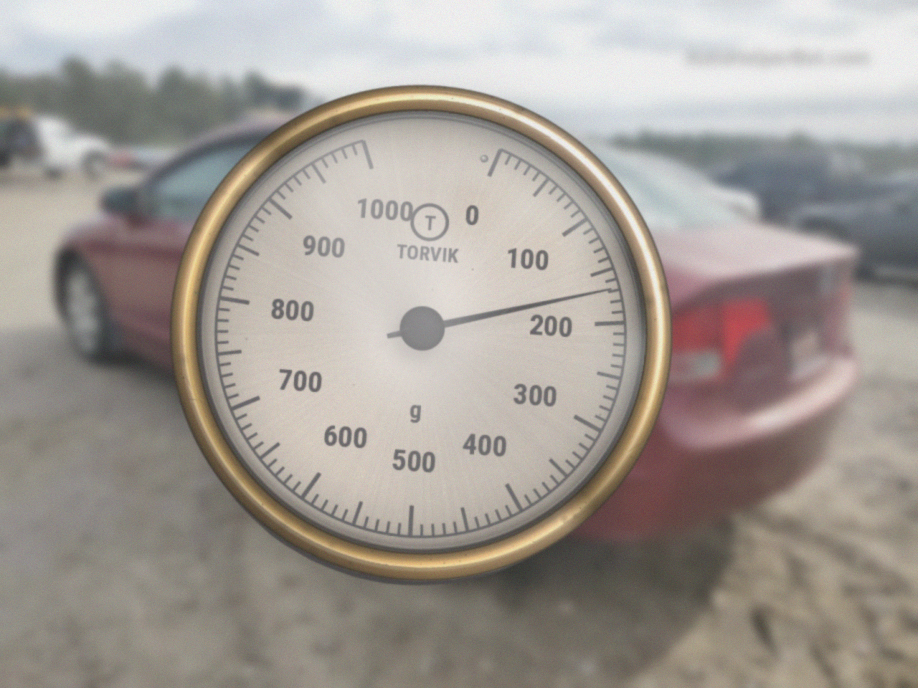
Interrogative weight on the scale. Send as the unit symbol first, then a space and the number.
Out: g 170
